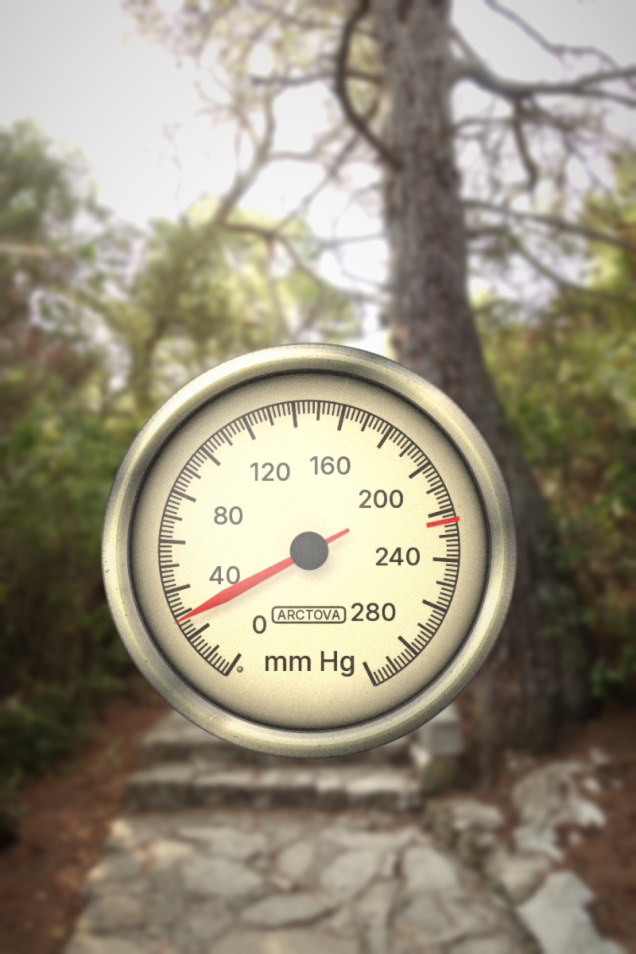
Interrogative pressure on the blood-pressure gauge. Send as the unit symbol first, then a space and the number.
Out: mmHg 28
